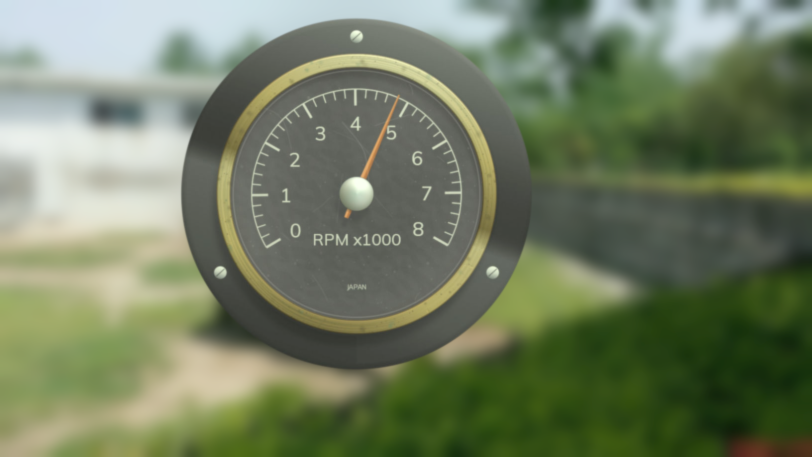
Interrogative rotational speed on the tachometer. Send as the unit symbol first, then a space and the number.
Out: rpm 4800
